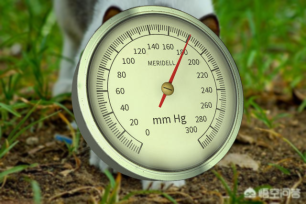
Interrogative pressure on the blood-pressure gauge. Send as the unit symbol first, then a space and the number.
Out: mmHg 180
